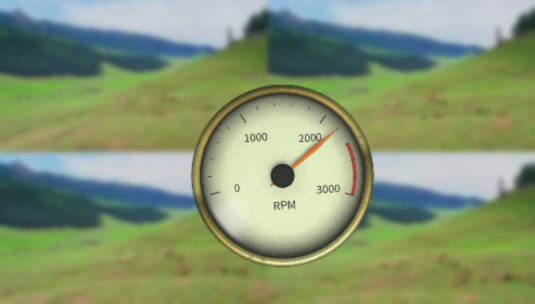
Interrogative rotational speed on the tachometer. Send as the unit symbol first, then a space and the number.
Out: rpm 2200
